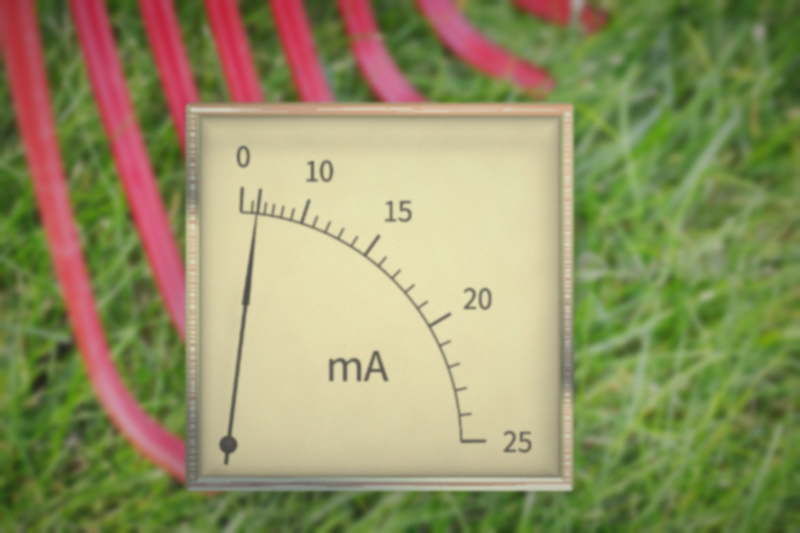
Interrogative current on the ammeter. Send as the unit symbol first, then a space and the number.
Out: mA 5
